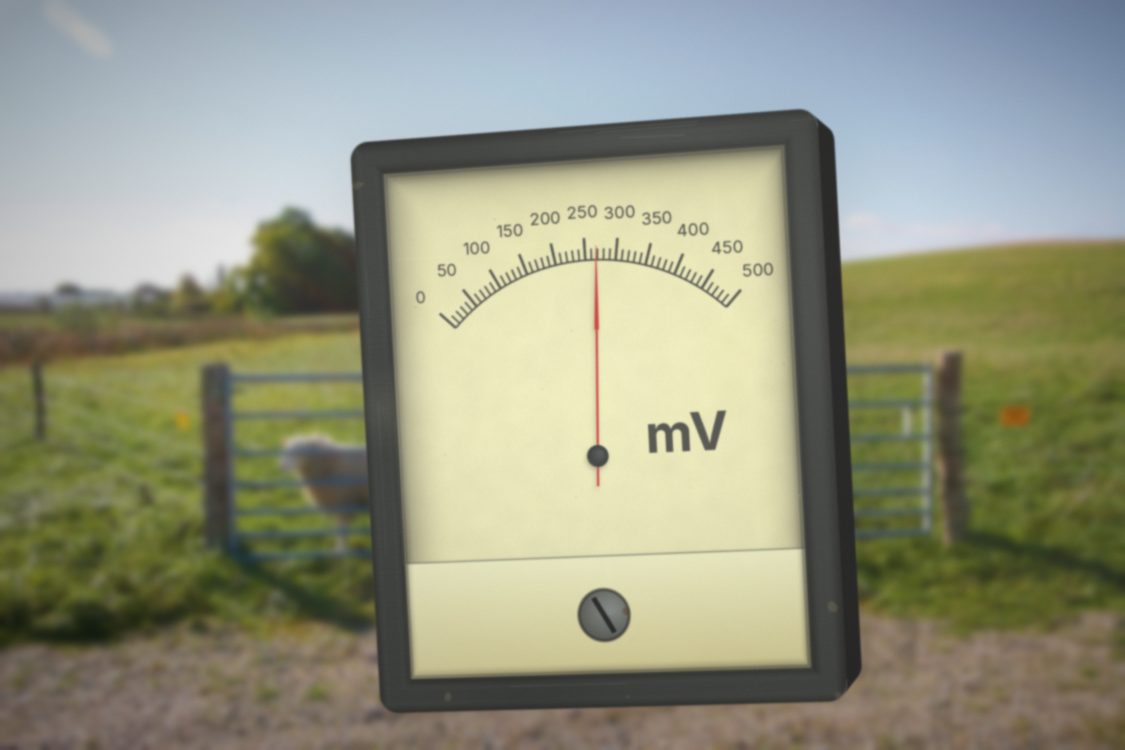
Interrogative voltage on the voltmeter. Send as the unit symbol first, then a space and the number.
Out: mV 270
